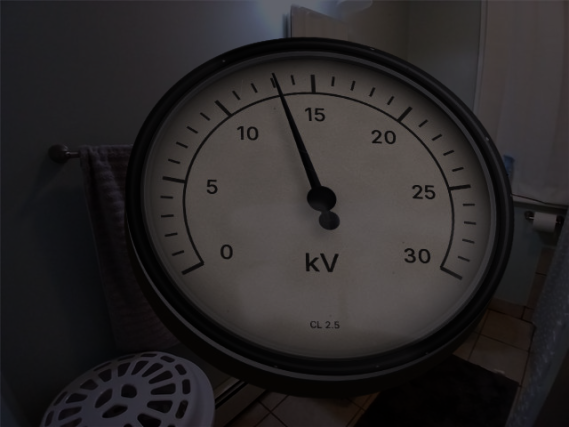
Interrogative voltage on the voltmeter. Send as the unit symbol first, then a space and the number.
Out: kV 13
